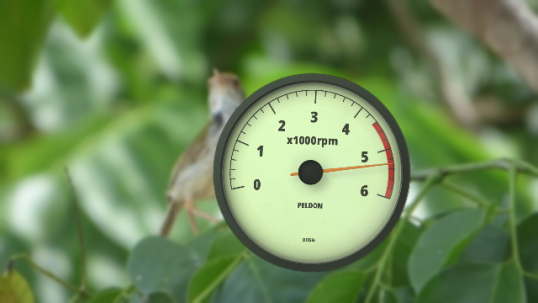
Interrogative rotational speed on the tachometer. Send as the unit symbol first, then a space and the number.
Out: rpm 5300
